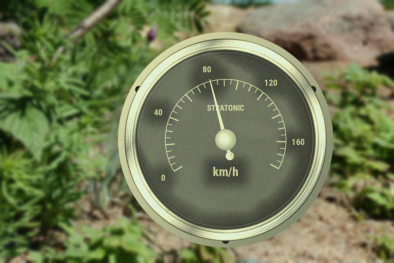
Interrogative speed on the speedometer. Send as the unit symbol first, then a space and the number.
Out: km/h 80
